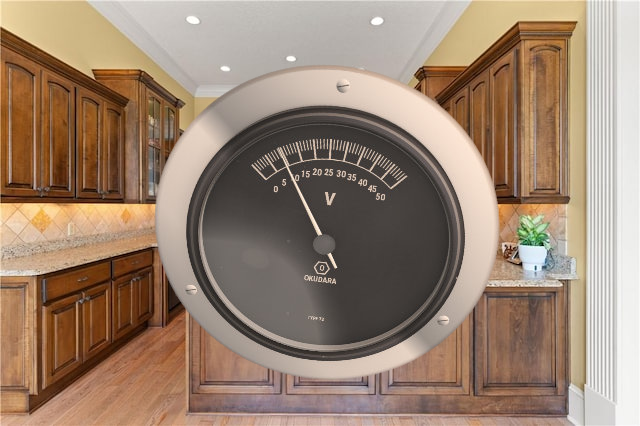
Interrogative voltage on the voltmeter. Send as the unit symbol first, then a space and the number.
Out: V 10
